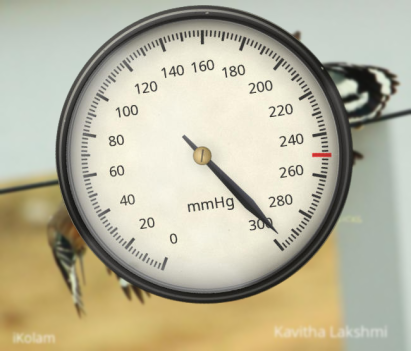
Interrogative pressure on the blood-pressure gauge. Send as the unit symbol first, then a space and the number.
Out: mmHg 296
